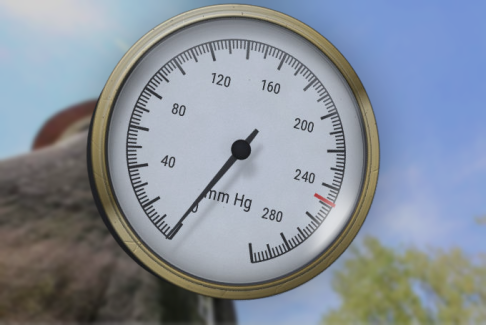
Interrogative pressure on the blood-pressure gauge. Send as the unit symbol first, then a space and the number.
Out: mmHg 2
